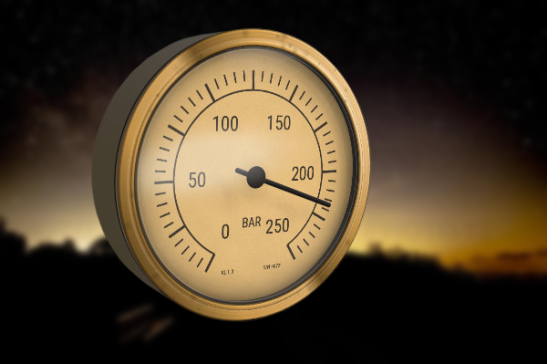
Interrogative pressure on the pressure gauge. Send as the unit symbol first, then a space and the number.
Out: bar 217.5
